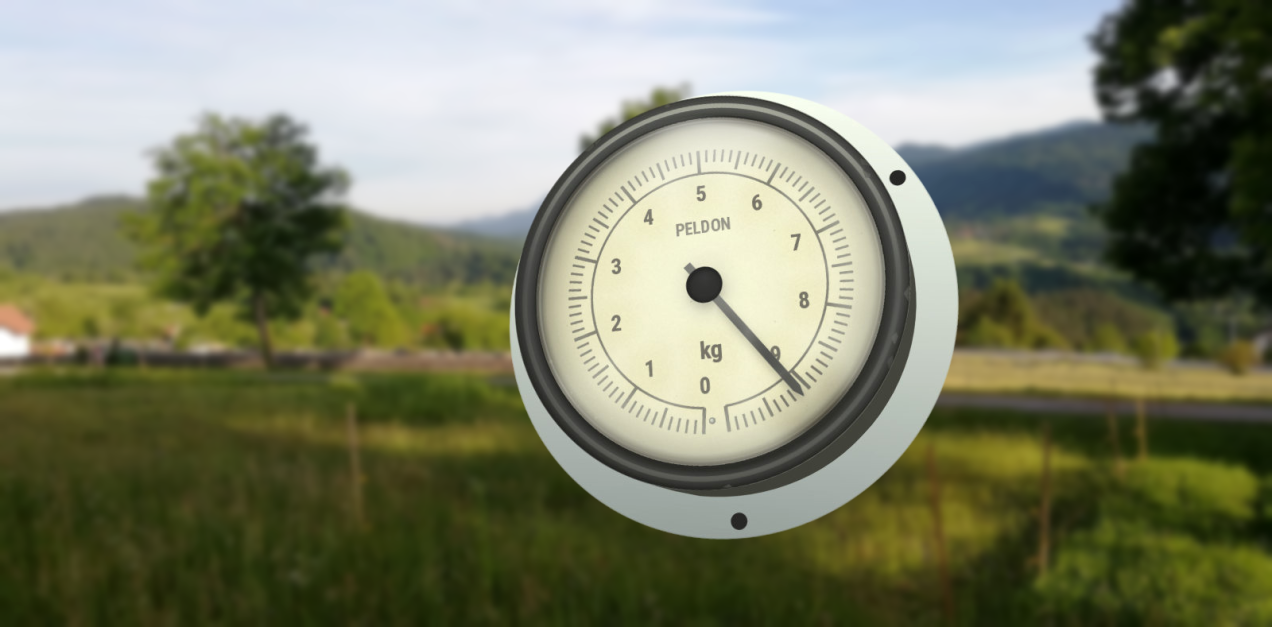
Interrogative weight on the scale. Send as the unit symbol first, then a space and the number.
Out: kg 9.1
